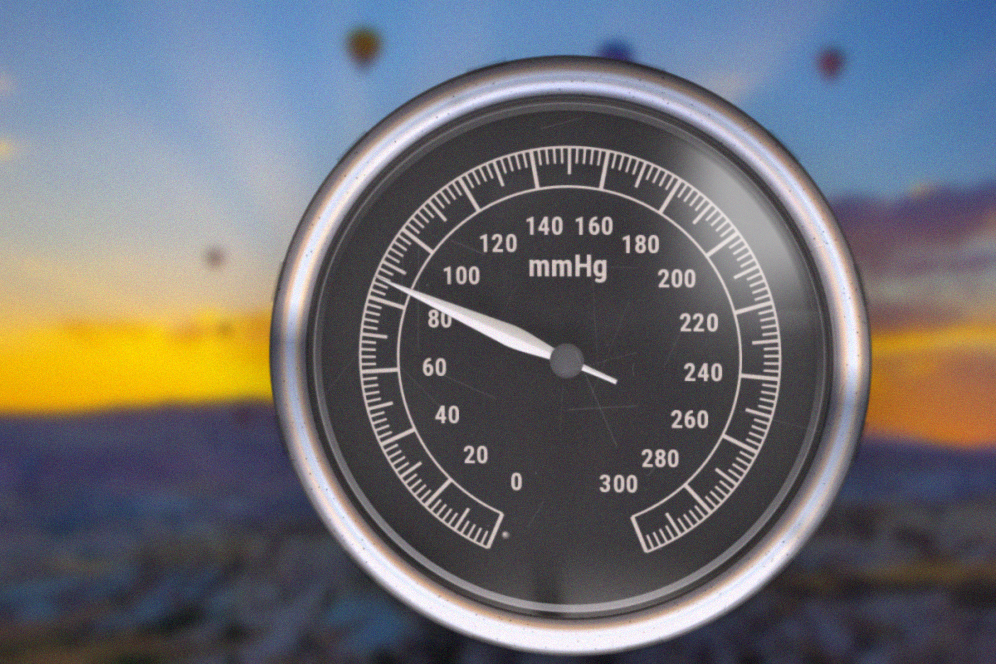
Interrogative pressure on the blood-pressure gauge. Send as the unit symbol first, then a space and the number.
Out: mmHg 86
